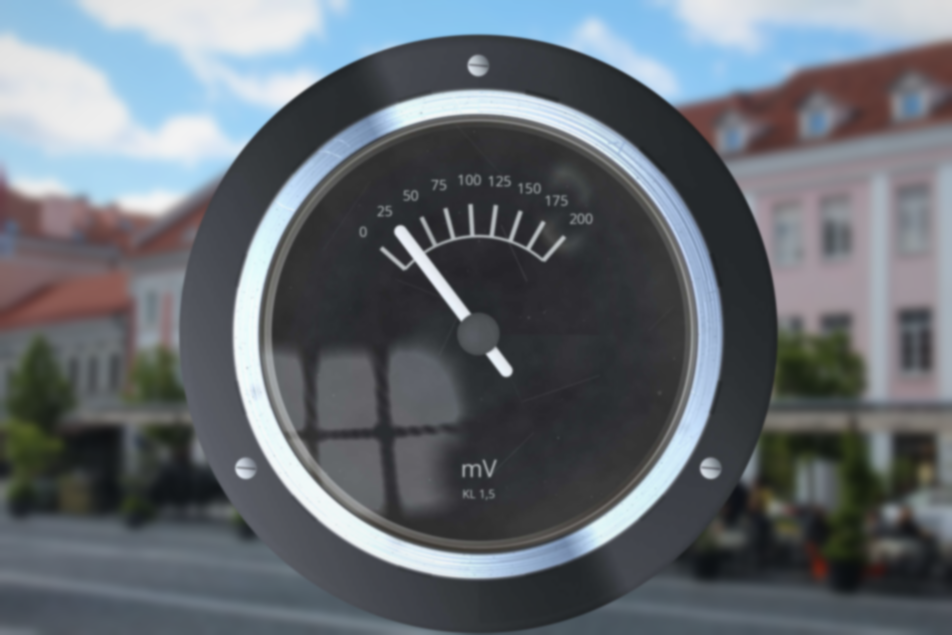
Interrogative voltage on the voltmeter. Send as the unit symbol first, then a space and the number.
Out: mV 25
